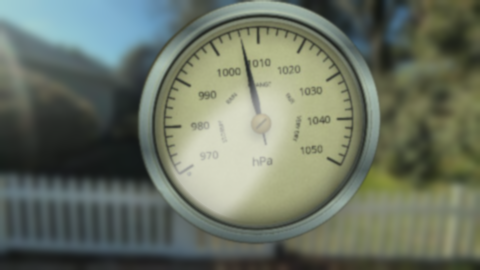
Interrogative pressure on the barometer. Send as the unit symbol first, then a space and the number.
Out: hPa 1006
